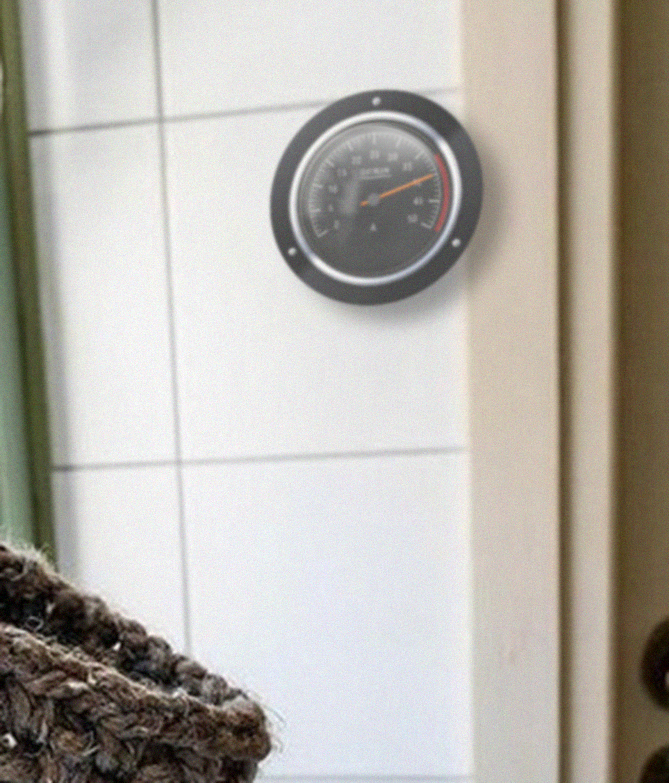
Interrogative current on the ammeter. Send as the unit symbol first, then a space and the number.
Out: A 40
